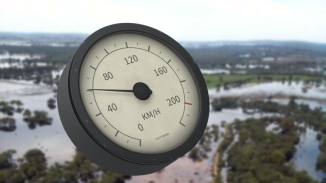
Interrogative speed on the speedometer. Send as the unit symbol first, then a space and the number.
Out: km/h 60
